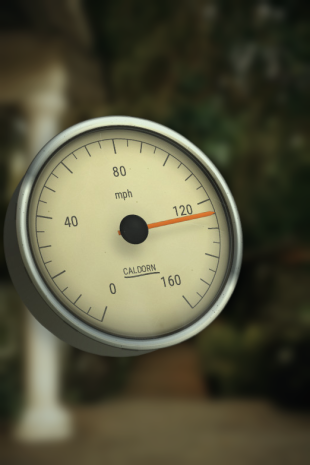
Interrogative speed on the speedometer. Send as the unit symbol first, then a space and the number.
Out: mph 125
